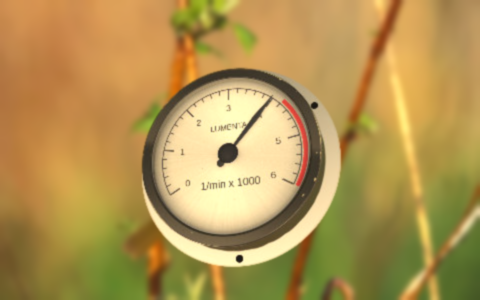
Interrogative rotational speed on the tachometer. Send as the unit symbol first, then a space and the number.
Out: rpm 4000
